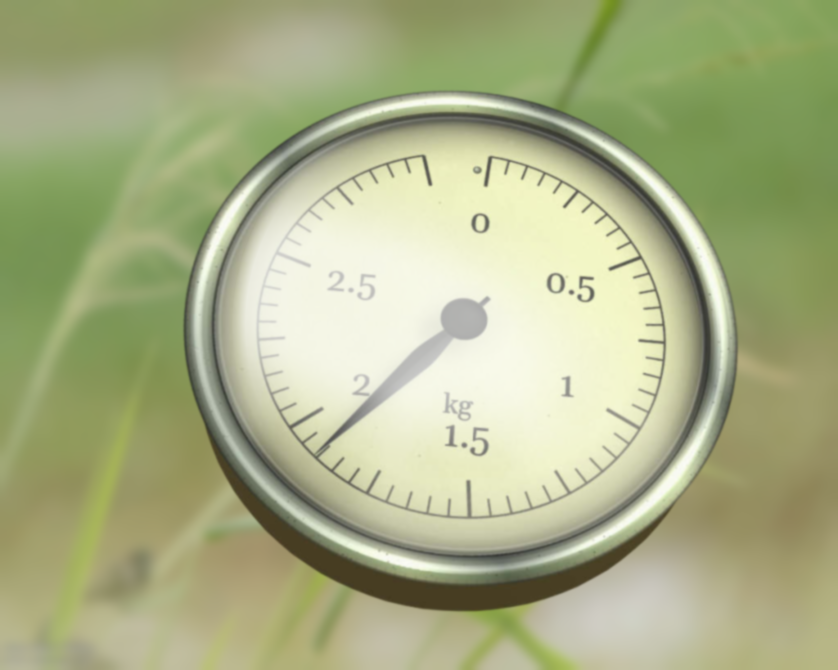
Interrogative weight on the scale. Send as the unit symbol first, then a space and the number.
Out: kg 1.9
